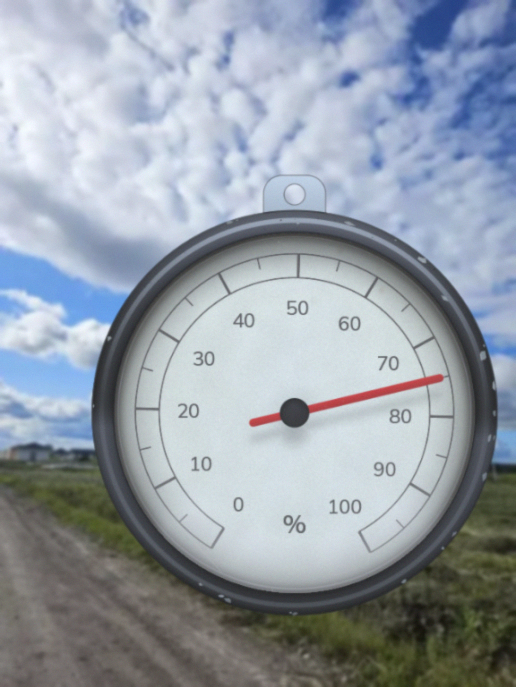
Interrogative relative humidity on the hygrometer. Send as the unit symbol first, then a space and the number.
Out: % 75
